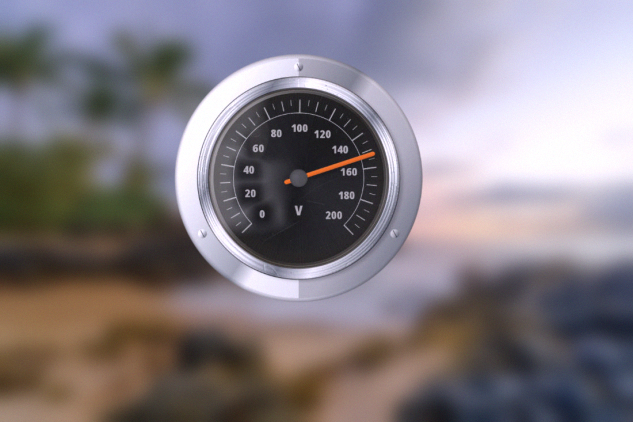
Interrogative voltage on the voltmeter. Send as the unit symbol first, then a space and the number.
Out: V 152.5
